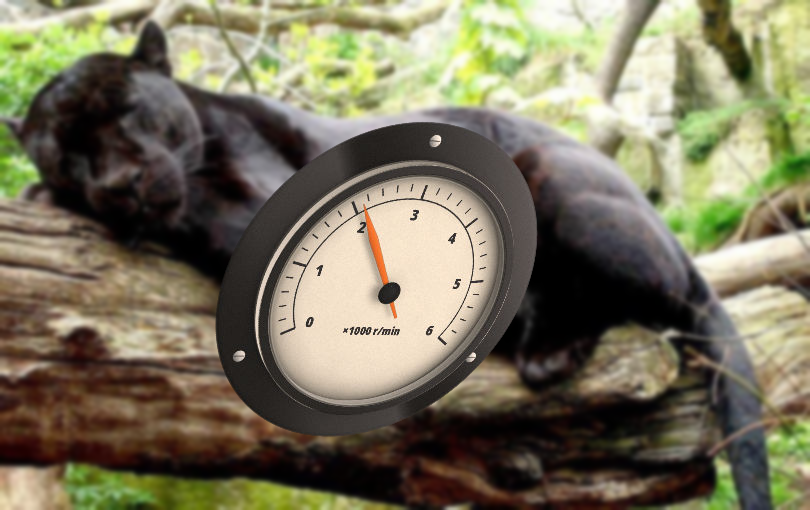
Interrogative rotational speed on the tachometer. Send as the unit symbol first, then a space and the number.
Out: rpm 2100
